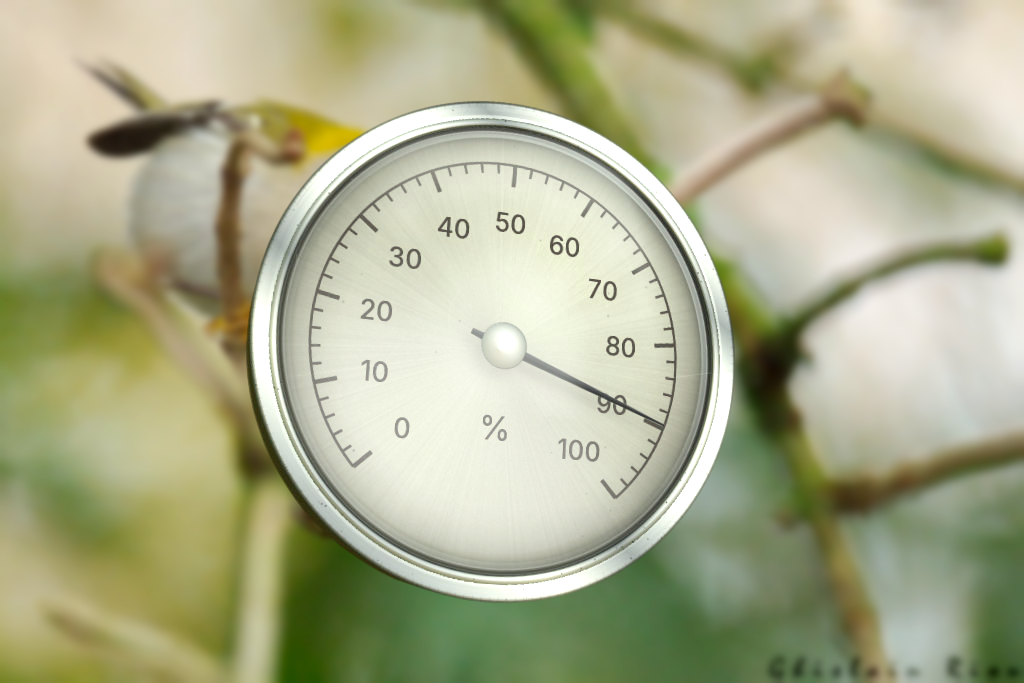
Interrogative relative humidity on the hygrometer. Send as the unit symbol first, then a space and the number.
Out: % 90
